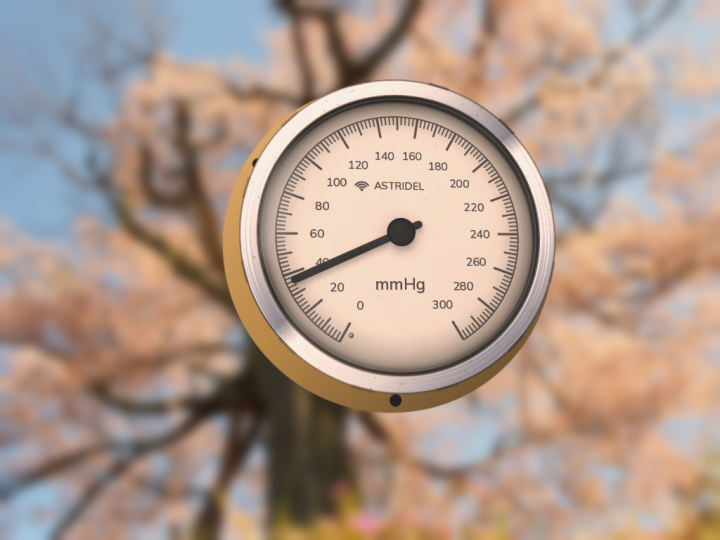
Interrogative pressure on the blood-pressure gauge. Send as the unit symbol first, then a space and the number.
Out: mmHg 36
